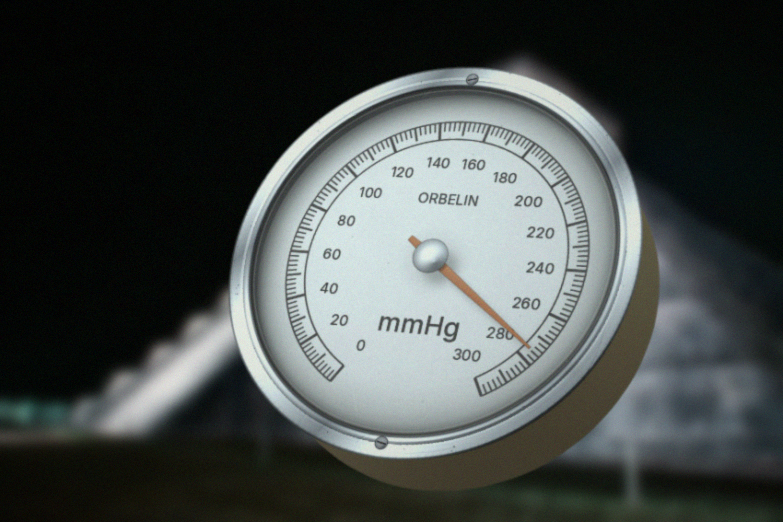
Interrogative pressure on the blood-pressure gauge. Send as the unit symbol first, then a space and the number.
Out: mmHg 276
